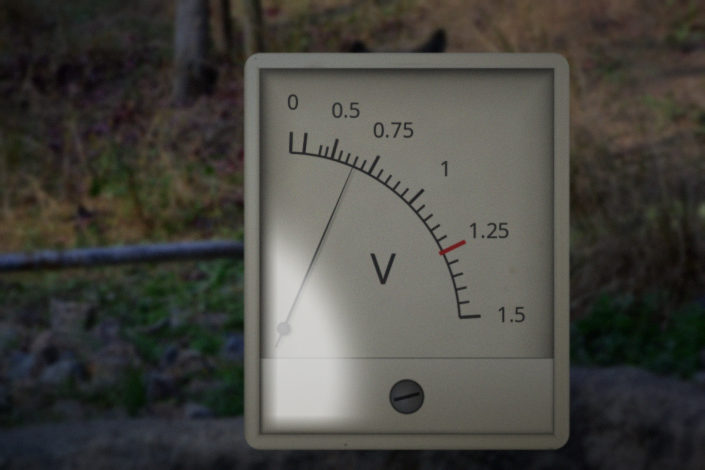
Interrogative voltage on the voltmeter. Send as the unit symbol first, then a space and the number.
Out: V 0.65
